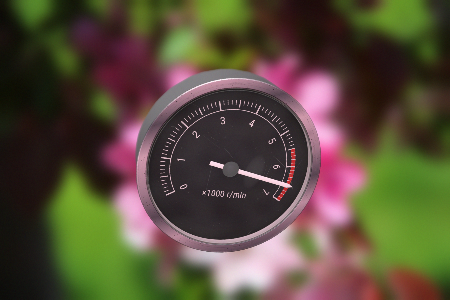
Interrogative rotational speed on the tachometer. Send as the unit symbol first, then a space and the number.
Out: rpm 6500
